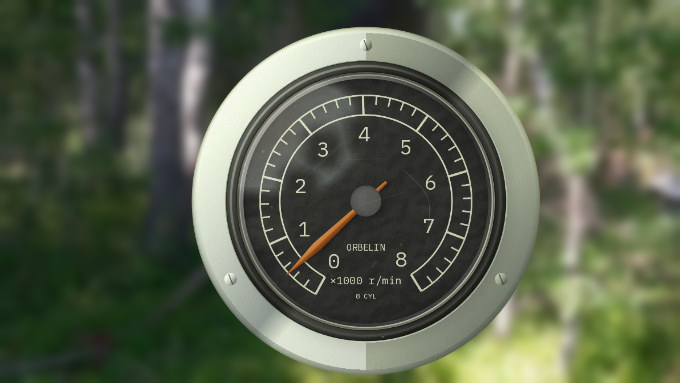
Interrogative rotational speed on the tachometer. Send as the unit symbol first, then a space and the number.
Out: rpm 500
